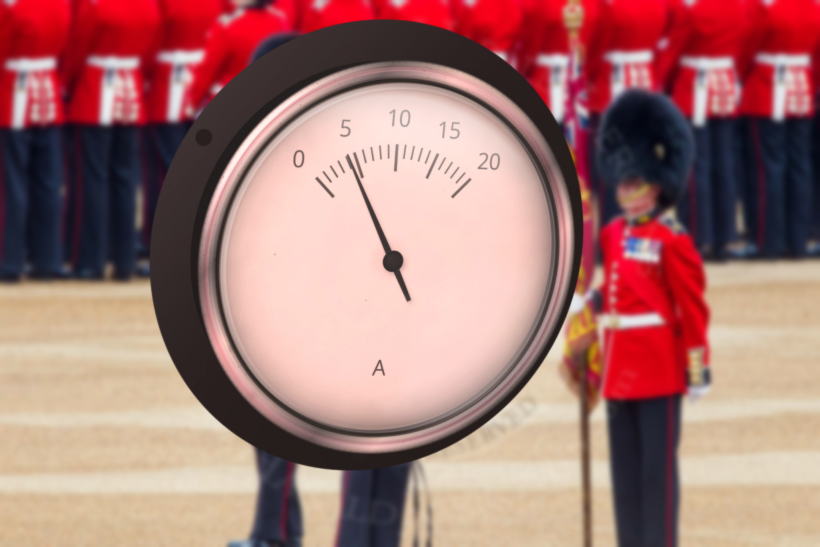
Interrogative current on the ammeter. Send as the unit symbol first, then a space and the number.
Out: A 4
